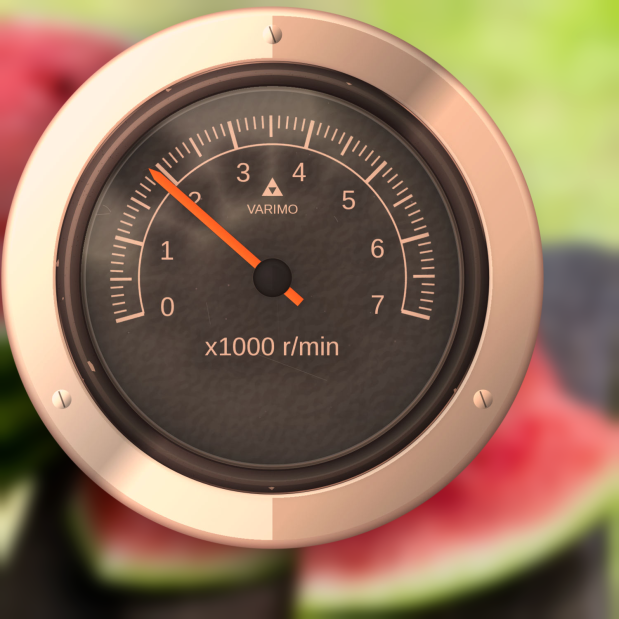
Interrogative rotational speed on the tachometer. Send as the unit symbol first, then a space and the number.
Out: rpm 1900
